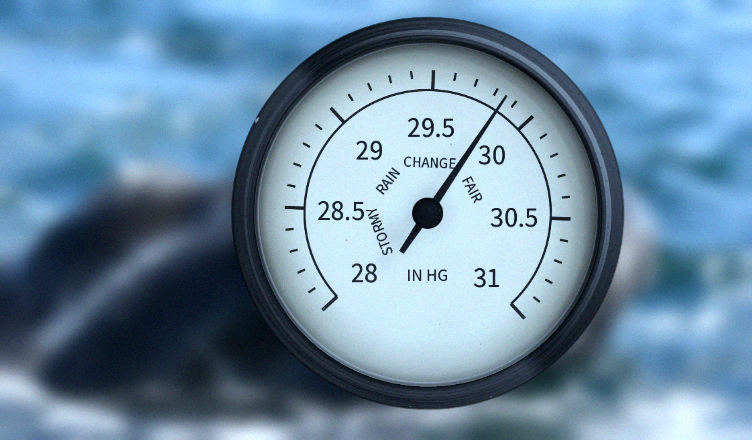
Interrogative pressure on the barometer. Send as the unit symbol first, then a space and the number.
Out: inHg 29.85
